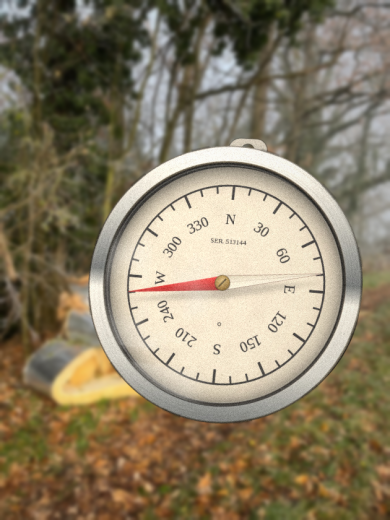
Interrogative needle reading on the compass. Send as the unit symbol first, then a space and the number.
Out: ° 260
